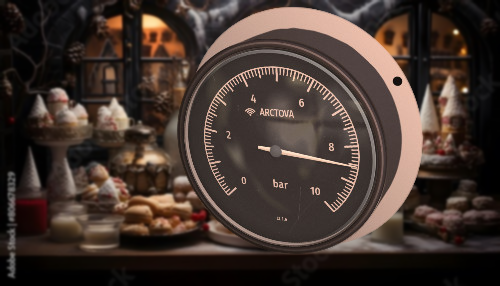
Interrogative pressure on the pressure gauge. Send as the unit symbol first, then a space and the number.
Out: bar 8.5
